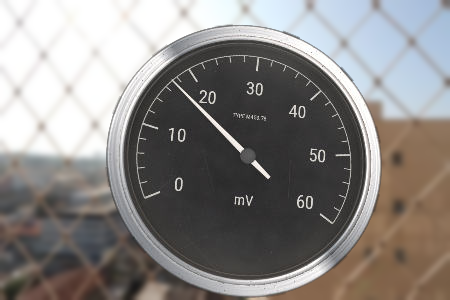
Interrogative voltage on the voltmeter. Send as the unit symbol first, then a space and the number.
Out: mV 17
